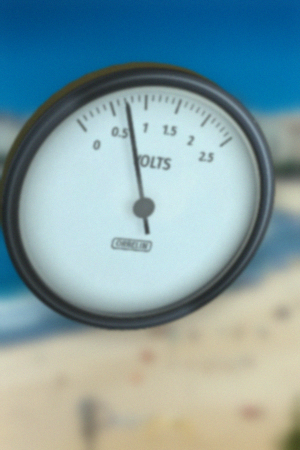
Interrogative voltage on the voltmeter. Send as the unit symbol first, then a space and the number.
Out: V 0.7
